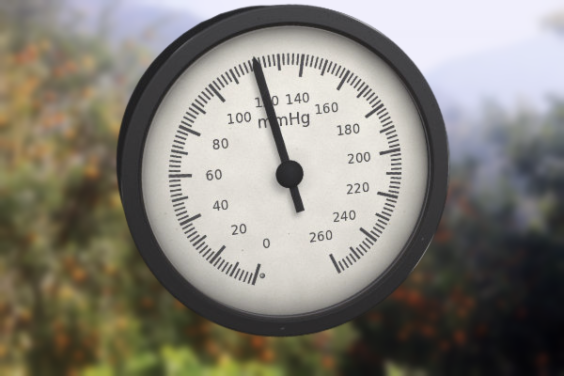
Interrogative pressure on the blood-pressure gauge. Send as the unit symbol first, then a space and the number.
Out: mmHg 120
